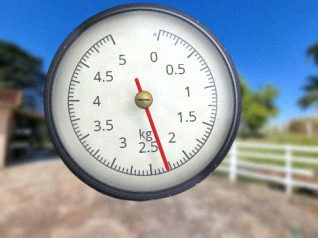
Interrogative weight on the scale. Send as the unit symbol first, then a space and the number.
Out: kg 2.3
